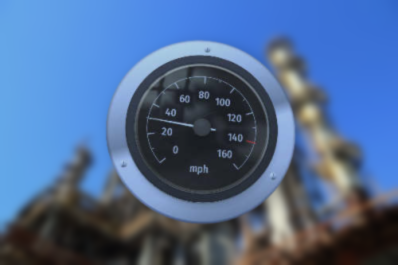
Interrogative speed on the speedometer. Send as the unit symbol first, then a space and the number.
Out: mph 30
